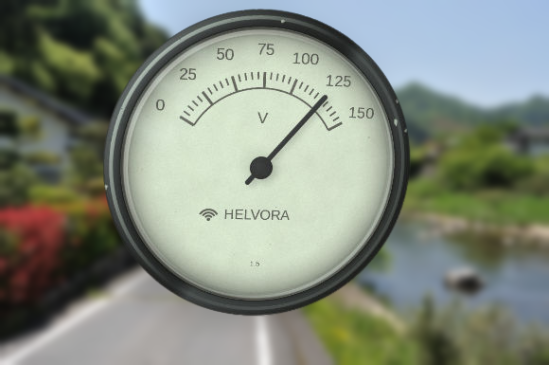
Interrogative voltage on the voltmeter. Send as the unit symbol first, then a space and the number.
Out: V 125
